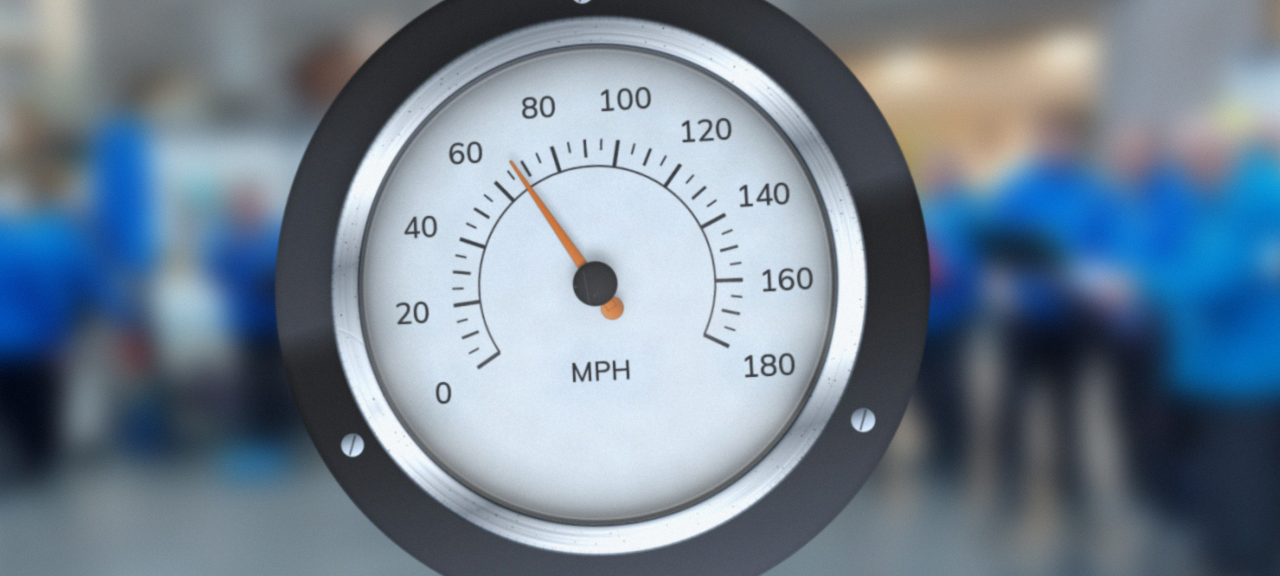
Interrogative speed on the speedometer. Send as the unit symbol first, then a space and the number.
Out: mph 67.5
